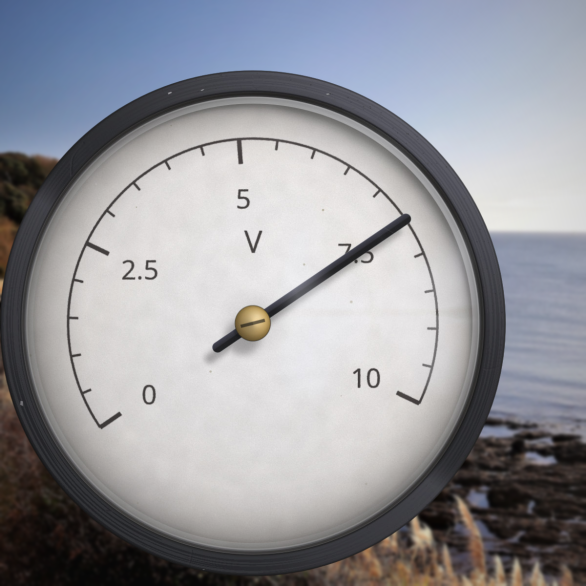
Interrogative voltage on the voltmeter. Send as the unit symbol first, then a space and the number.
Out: V 7.5
